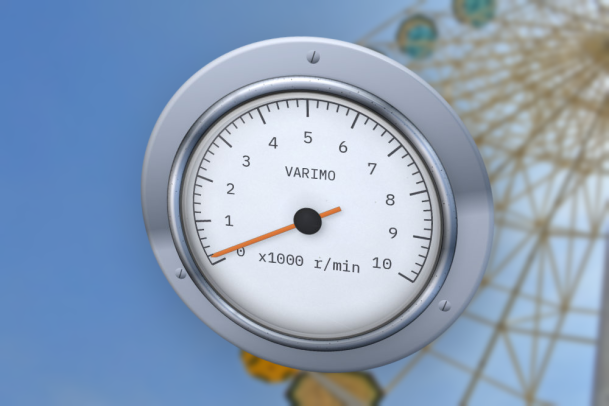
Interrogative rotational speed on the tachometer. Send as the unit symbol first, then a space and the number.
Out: rpm 200
